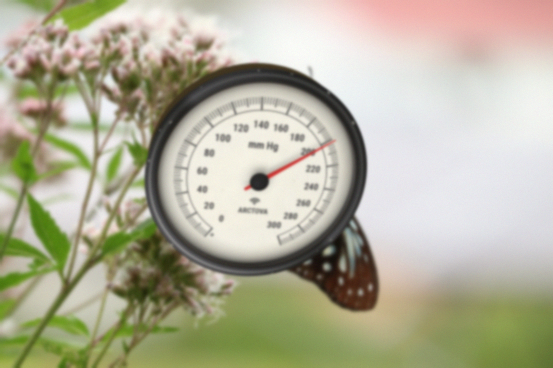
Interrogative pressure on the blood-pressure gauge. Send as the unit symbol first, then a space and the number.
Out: mmHg 200
